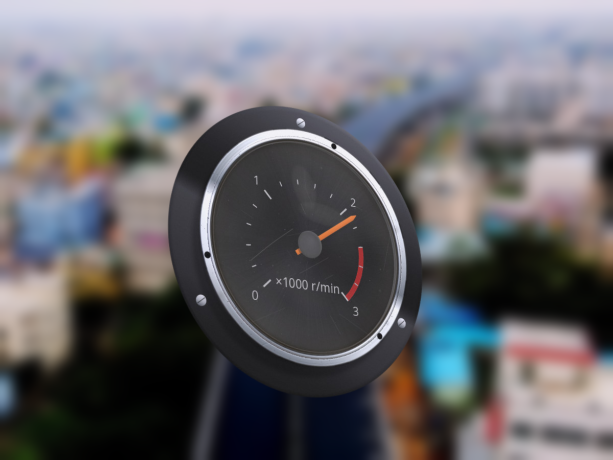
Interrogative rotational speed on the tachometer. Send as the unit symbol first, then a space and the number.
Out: rpm 2100
